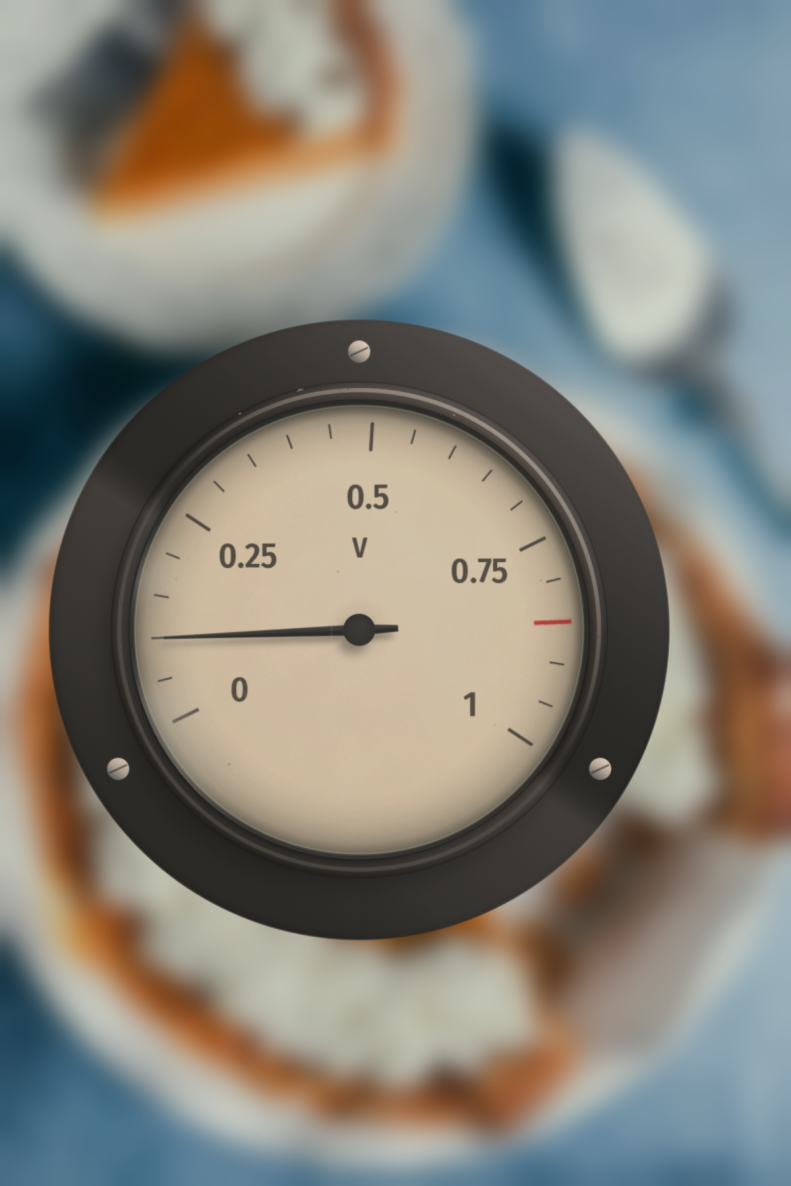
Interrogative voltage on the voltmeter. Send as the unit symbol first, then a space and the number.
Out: V 0.1
